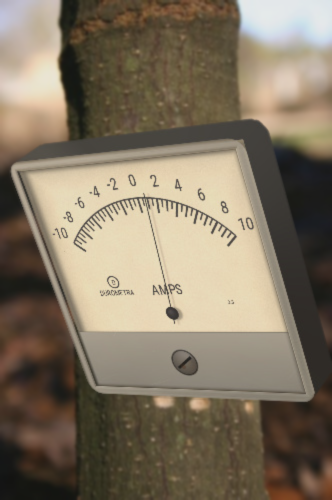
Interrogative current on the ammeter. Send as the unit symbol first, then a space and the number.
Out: A 1
